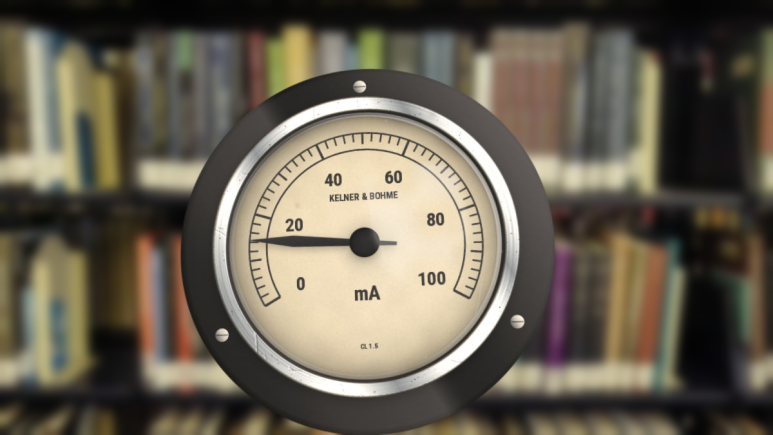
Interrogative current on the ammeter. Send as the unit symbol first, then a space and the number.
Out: mA 14
